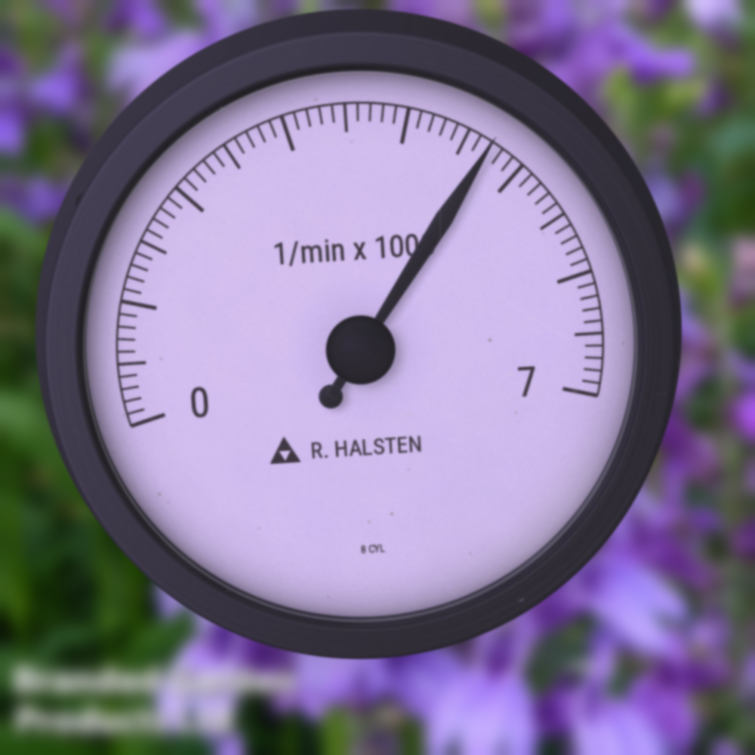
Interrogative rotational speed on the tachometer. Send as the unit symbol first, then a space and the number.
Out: rpm 4700
